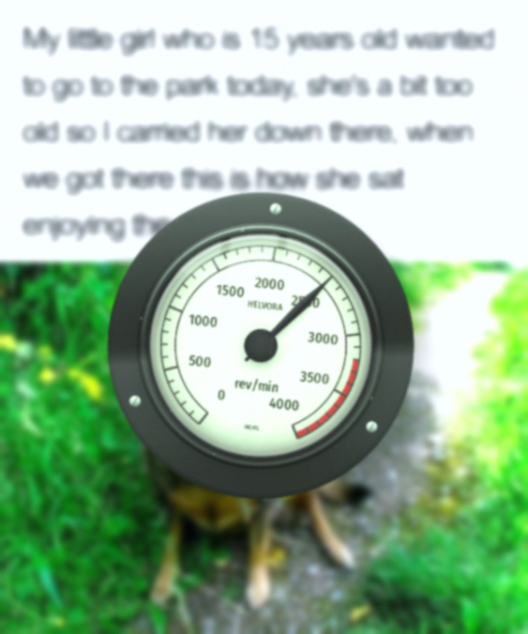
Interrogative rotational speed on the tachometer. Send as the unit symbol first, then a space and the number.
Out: rpm 2500
